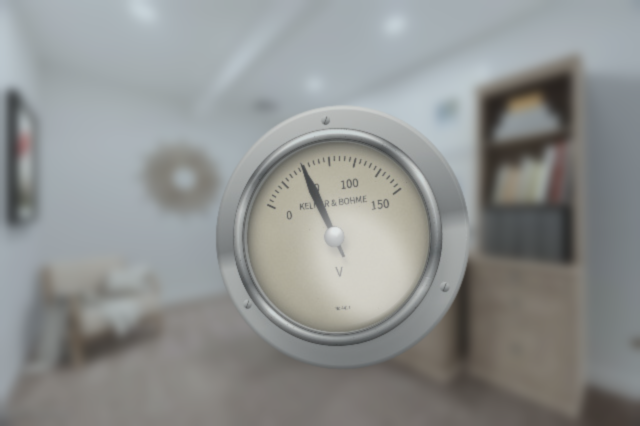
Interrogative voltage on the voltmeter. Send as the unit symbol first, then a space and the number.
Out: V 50
